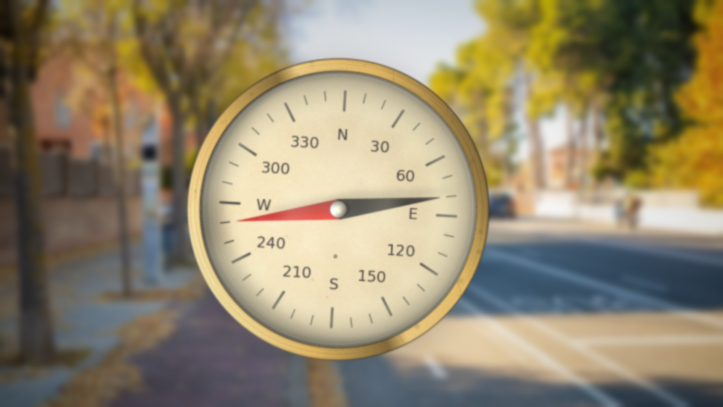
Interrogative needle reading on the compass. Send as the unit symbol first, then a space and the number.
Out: ° 260
